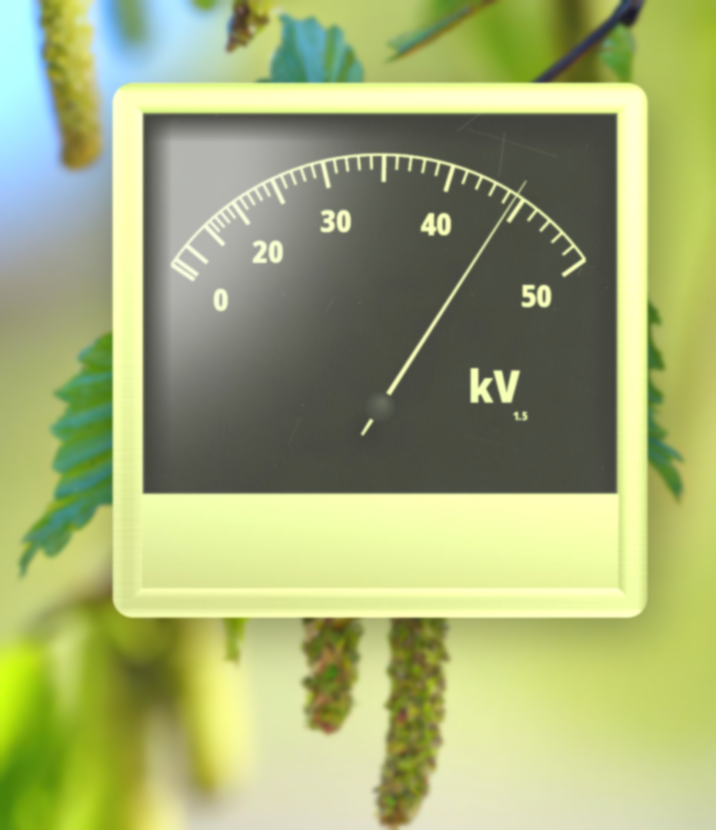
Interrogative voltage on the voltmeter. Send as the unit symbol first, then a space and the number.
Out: kV 44.5
